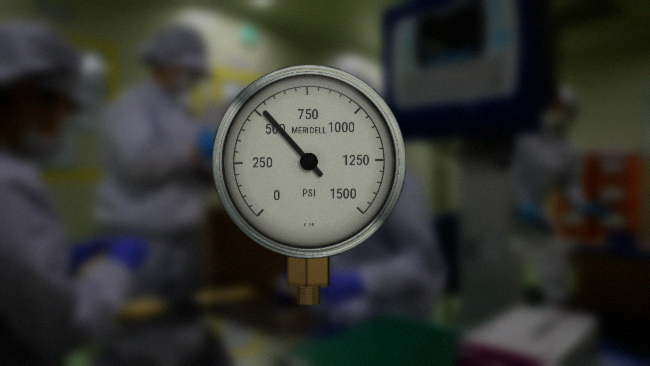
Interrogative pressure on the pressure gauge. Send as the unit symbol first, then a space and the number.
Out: psi 525
